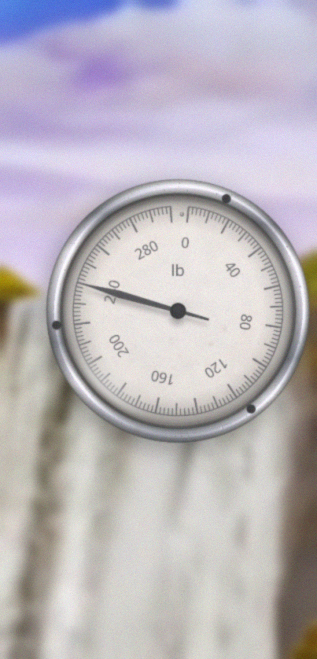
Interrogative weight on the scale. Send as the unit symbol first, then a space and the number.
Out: lb 240
